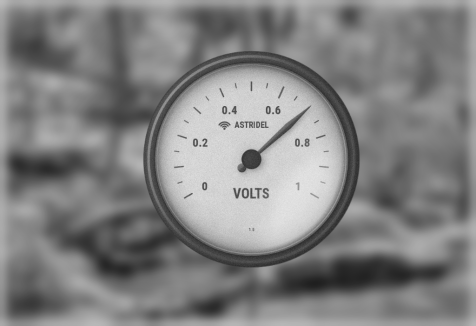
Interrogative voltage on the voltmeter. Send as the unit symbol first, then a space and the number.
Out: V 0.7
